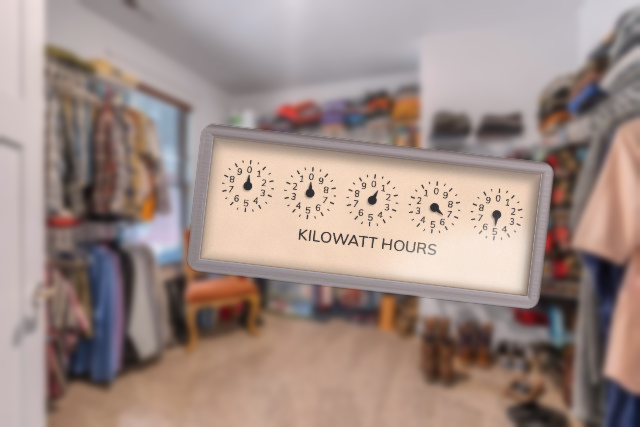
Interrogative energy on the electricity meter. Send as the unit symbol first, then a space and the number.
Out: kWh 65
